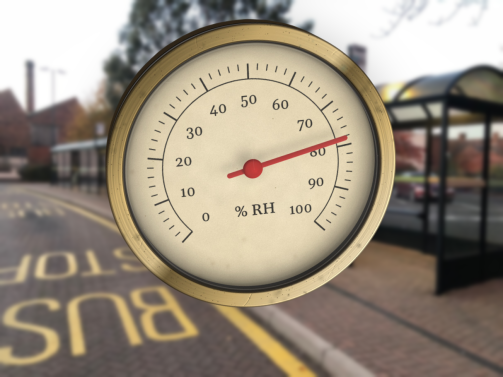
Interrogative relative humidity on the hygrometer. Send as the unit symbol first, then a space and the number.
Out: % 78
